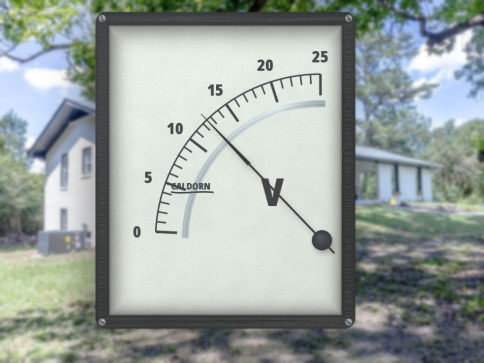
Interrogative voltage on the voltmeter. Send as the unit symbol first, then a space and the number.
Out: V 12.5
